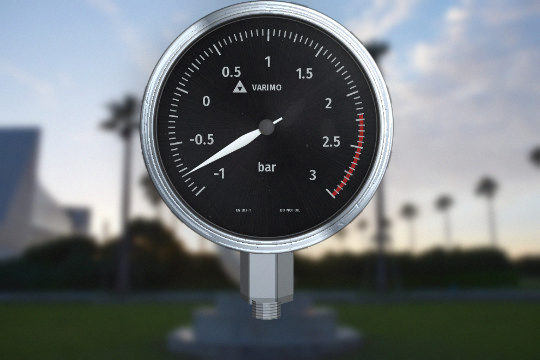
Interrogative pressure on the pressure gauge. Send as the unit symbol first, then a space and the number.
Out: bar -0.8
